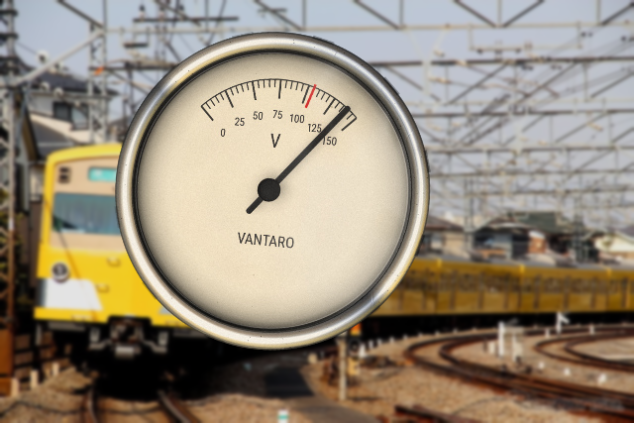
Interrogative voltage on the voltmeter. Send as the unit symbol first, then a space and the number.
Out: V 140
